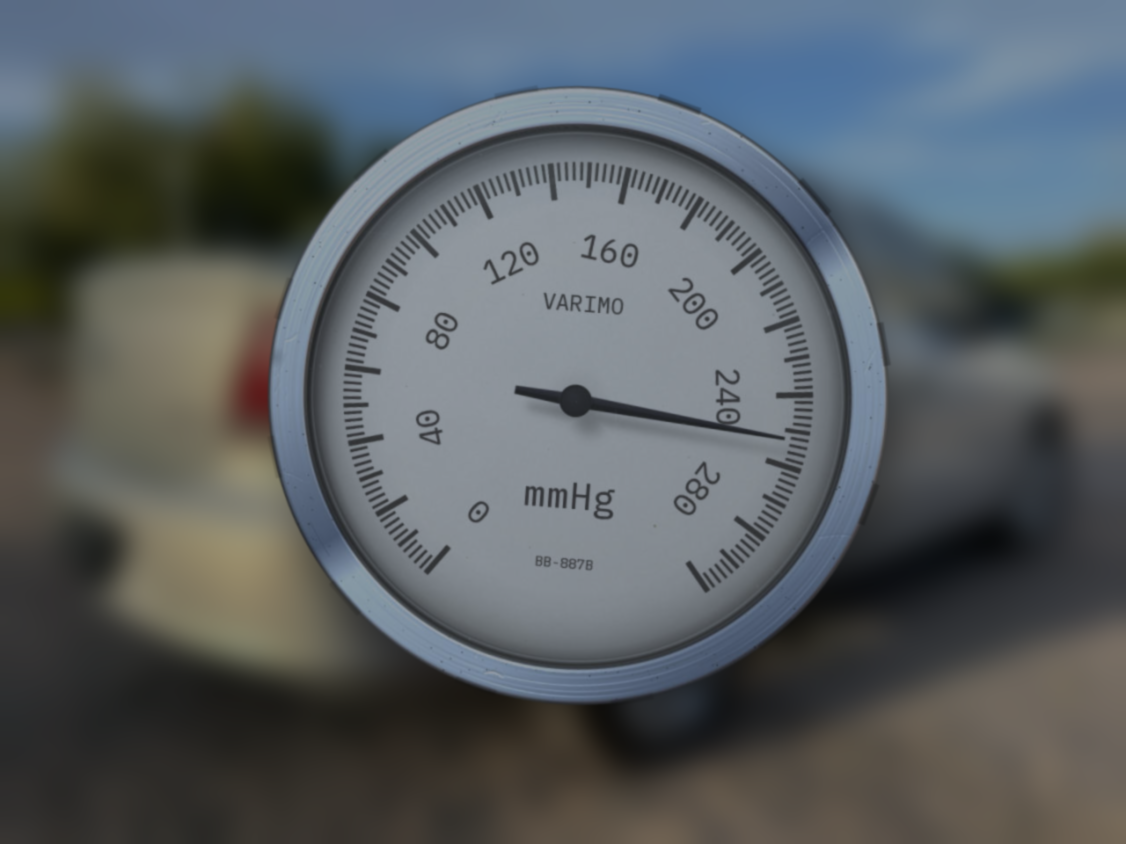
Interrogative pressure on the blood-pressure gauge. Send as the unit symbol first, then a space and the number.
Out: mmHg 252
